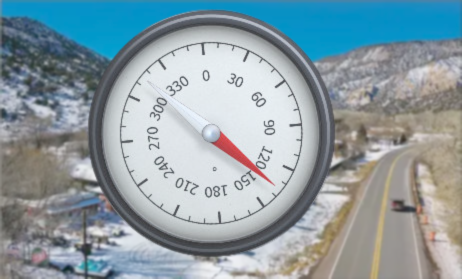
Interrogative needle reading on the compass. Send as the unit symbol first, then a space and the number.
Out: ° 135
